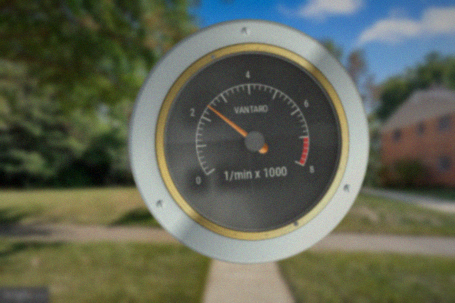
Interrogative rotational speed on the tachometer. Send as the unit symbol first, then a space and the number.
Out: rpm 2400
